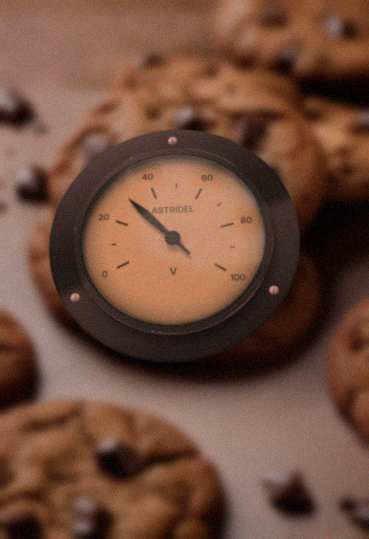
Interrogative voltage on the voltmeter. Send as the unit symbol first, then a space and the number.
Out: V 30
